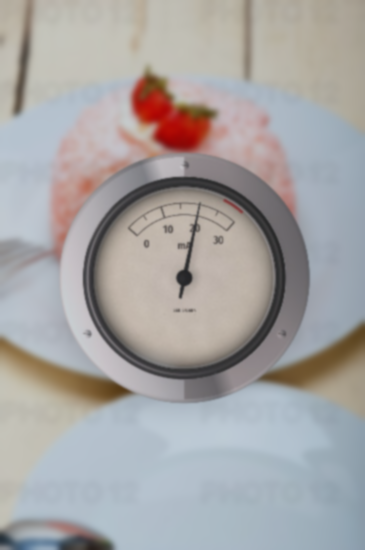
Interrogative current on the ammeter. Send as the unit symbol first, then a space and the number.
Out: mA 20
